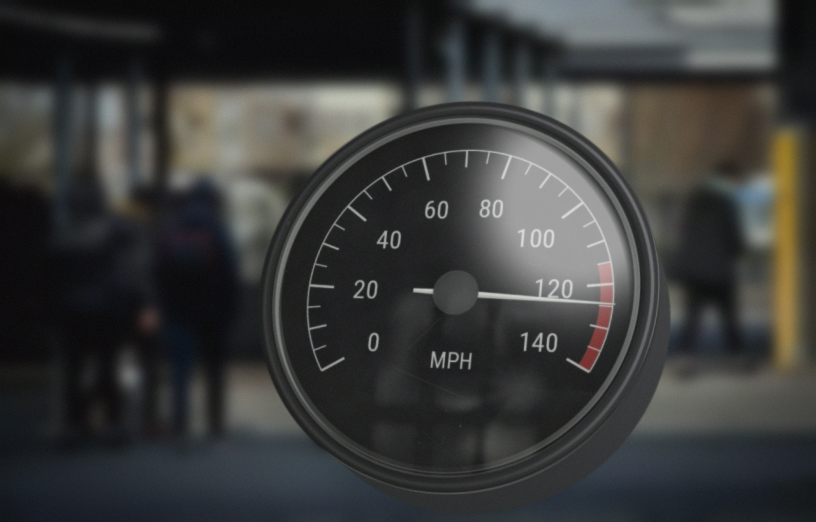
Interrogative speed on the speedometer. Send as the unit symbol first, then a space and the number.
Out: mph 125
